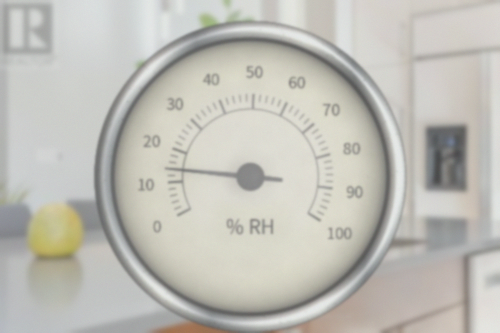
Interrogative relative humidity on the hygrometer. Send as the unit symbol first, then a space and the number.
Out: % 14
